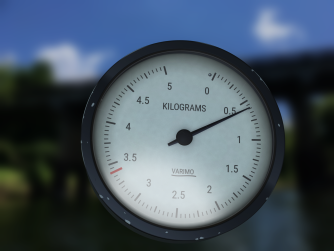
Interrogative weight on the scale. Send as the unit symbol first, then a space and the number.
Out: kg 0.6
